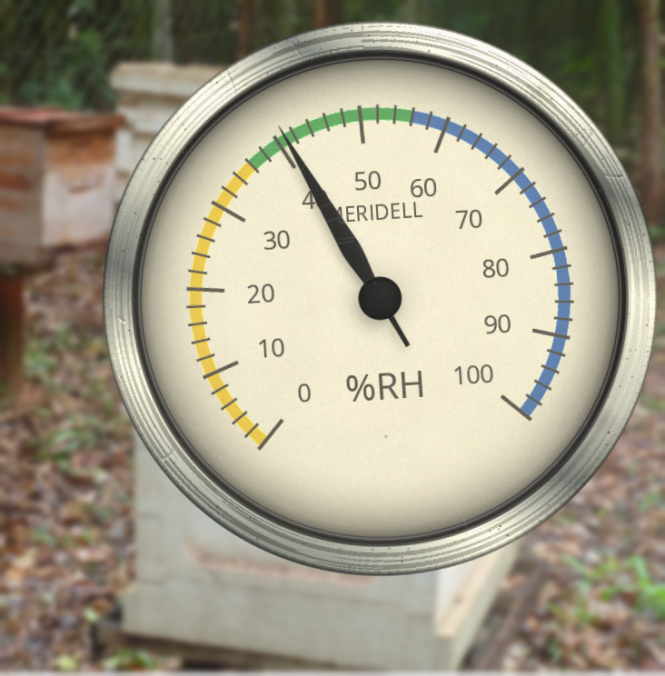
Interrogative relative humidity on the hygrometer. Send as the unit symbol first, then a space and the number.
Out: % 41
